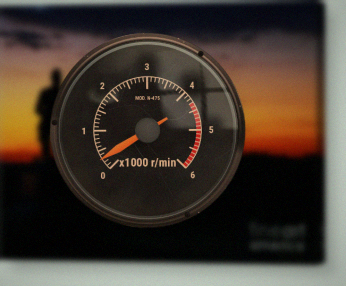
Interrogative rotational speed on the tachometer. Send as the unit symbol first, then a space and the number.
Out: rpm 300
